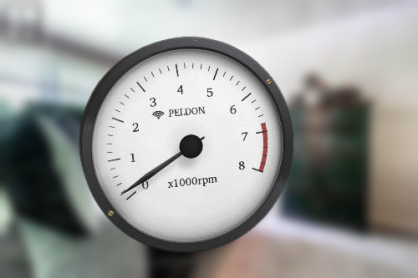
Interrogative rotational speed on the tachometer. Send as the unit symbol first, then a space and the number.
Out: rpm 200
